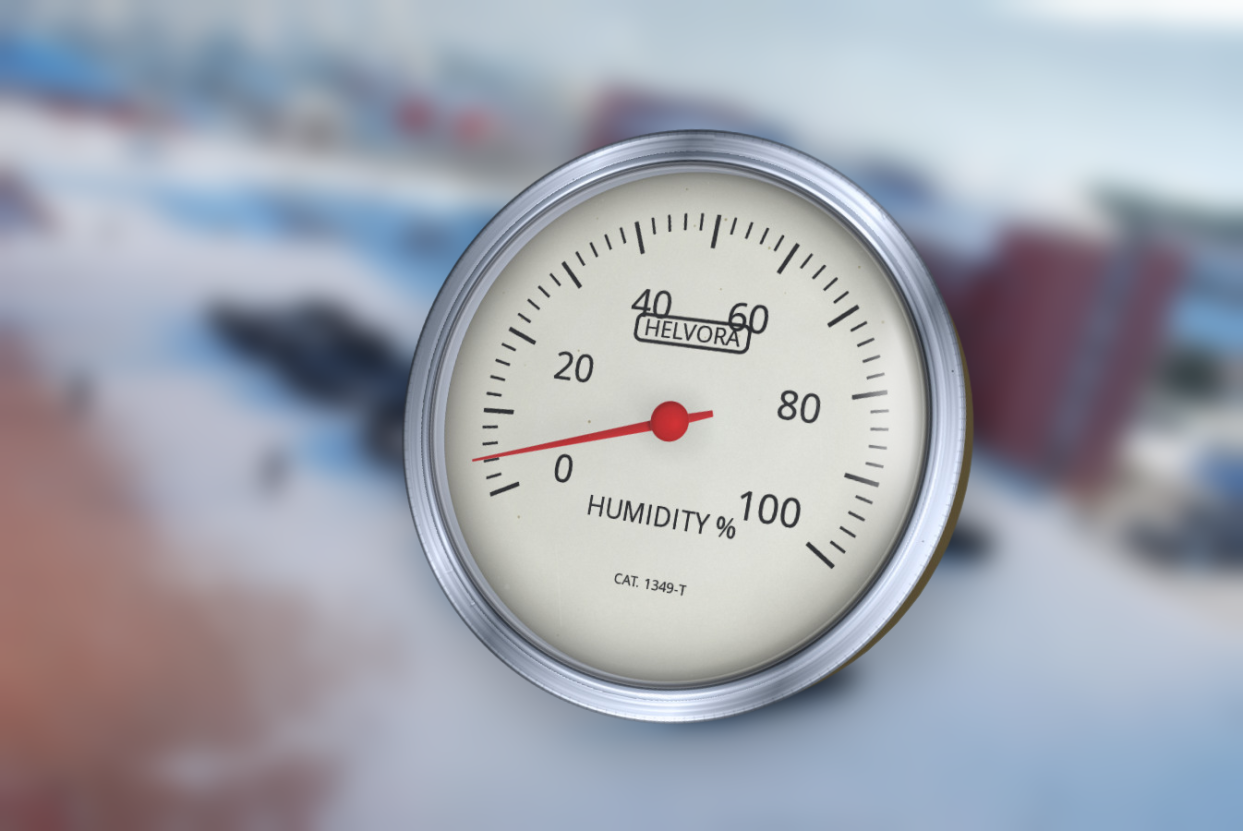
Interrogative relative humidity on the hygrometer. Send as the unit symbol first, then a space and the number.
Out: % 4
